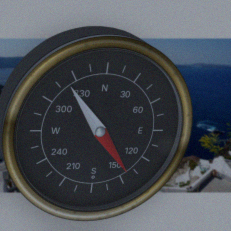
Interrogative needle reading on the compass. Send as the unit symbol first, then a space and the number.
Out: ° 142.5
